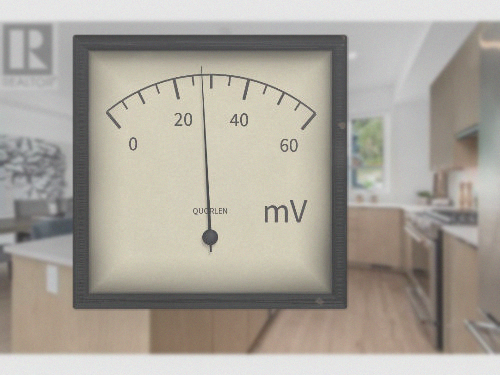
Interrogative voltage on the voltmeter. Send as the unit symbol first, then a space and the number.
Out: mV 27.5
